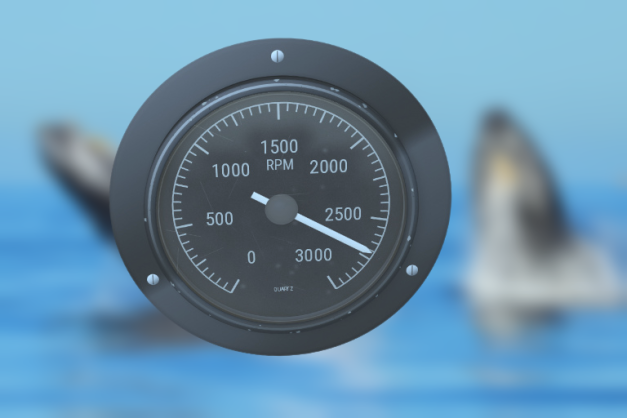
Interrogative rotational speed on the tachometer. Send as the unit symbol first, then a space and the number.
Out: rpm 2700
